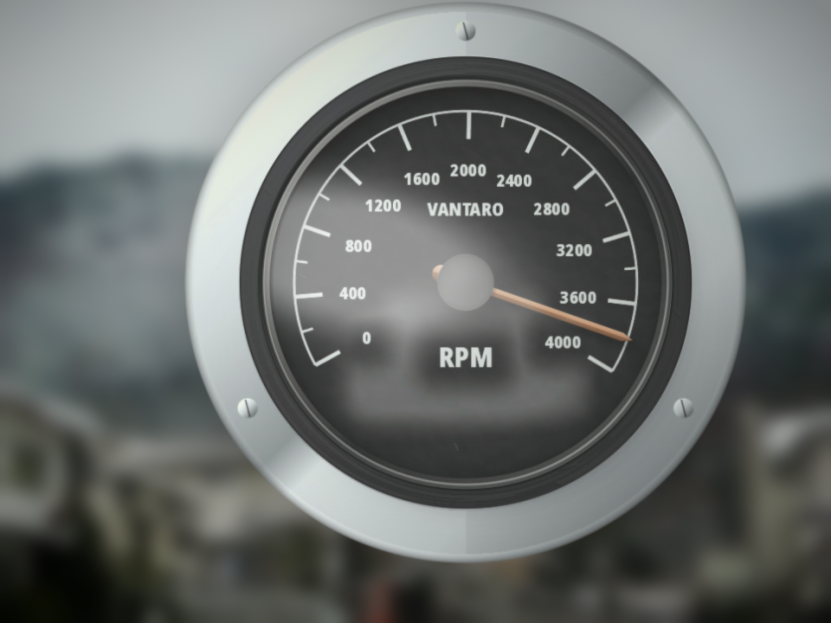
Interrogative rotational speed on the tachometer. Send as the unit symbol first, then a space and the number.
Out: rpm 3800
